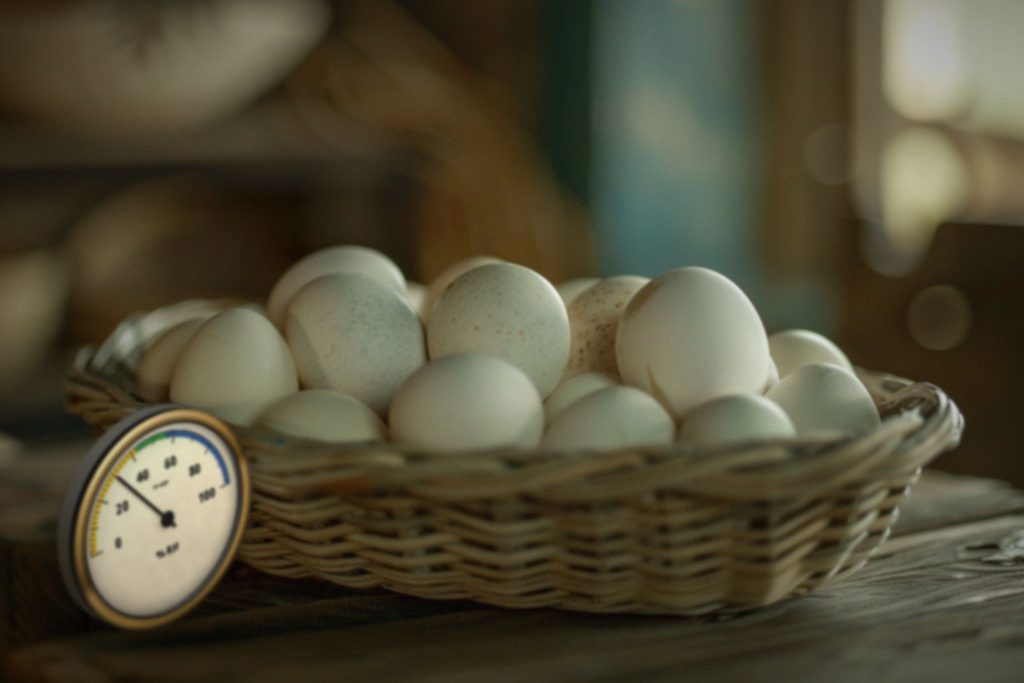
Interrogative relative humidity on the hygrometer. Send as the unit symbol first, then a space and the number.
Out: % 30
